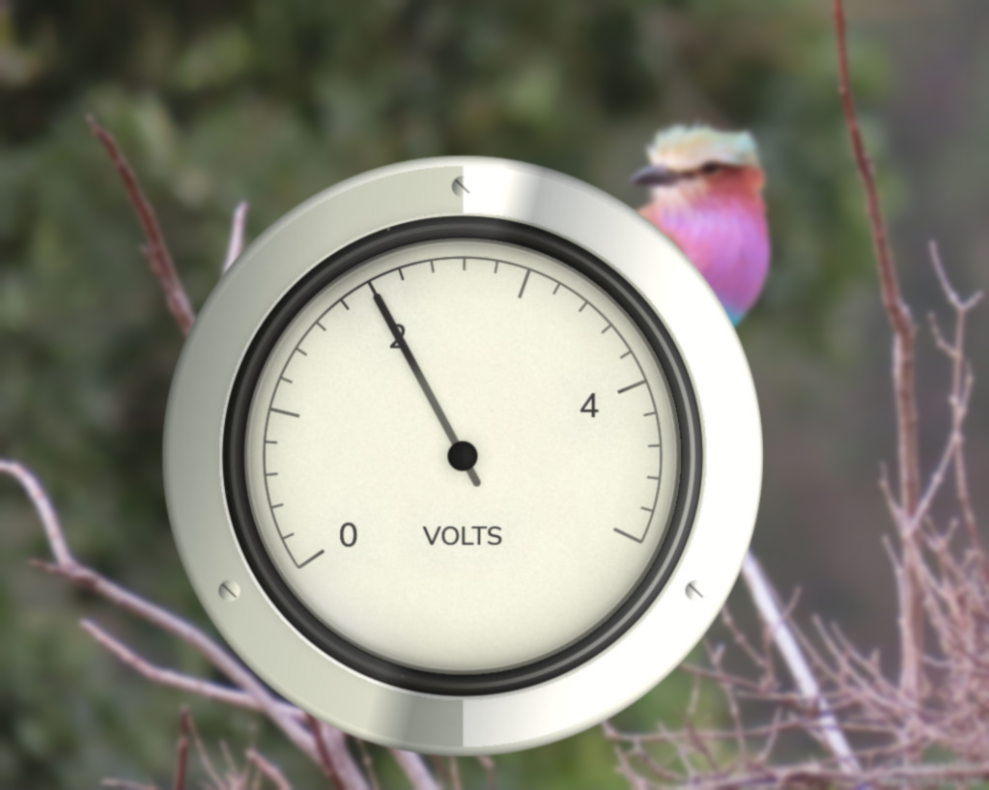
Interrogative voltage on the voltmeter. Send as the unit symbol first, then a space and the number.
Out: V 2
